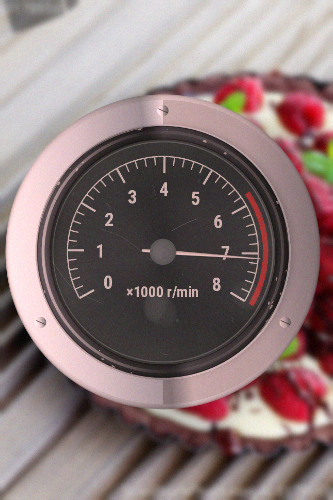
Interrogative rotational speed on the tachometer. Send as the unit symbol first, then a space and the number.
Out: rpm 7100
